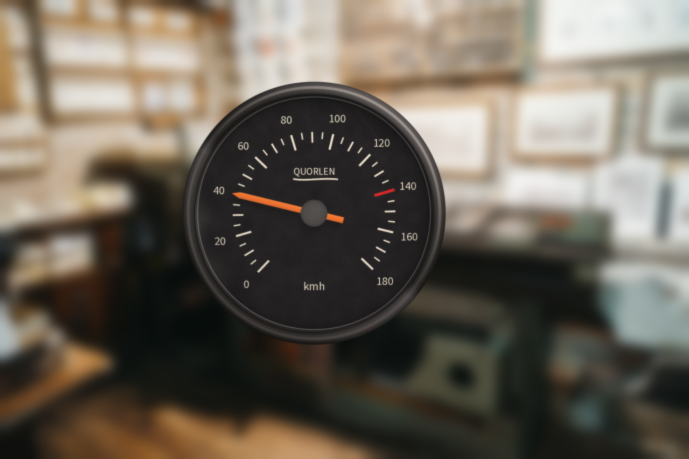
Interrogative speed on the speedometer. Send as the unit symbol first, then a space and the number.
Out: km/h 40
